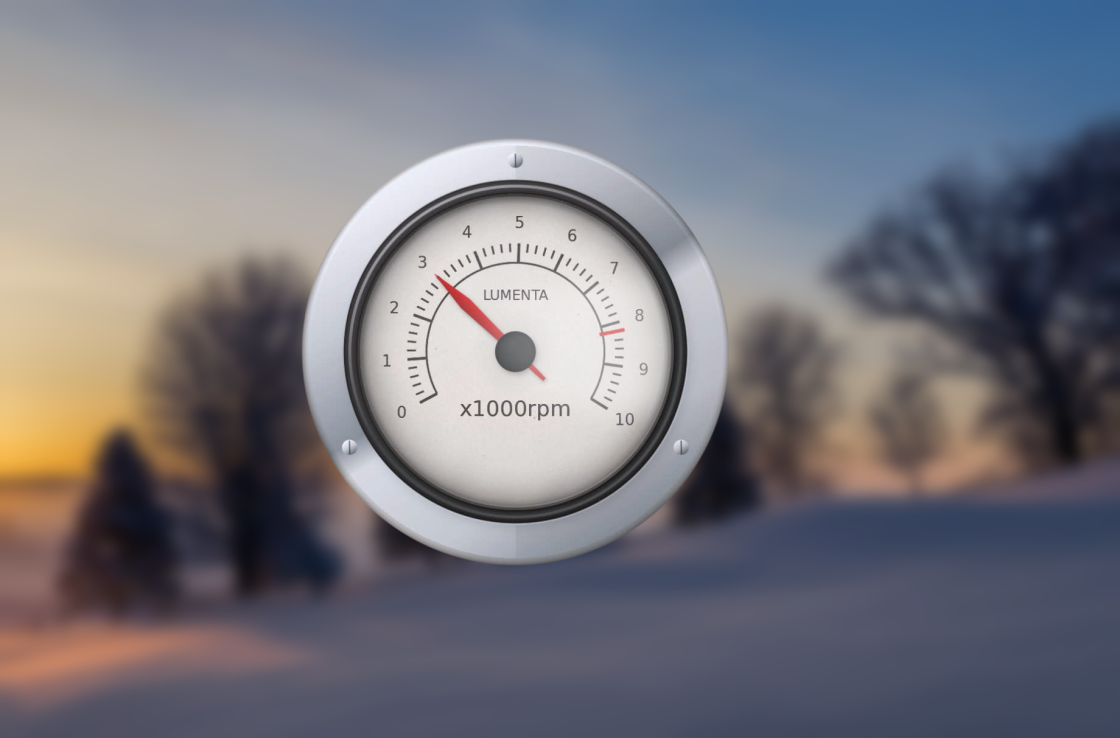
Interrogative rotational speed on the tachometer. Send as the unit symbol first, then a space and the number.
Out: rpm 3000
